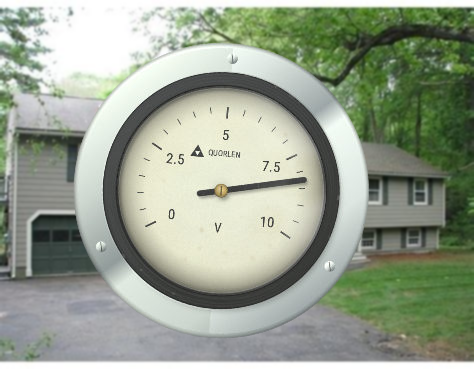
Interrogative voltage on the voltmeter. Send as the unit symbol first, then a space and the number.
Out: V 8.25
